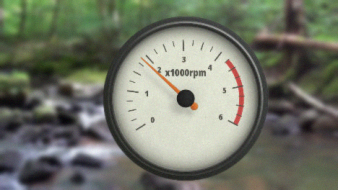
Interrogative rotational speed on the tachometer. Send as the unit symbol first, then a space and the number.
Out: rpm 1875
